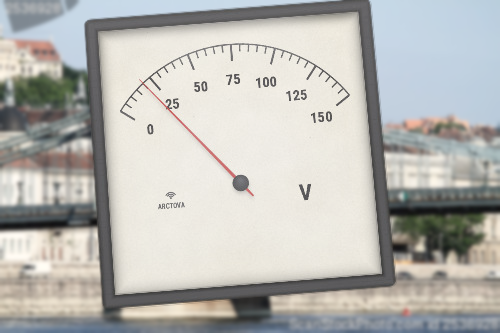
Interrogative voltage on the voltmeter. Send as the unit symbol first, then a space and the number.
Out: V 20
